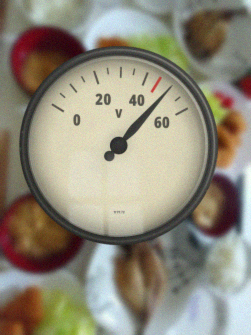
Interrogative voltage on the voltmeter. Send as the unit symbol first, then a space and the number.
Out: V 50
